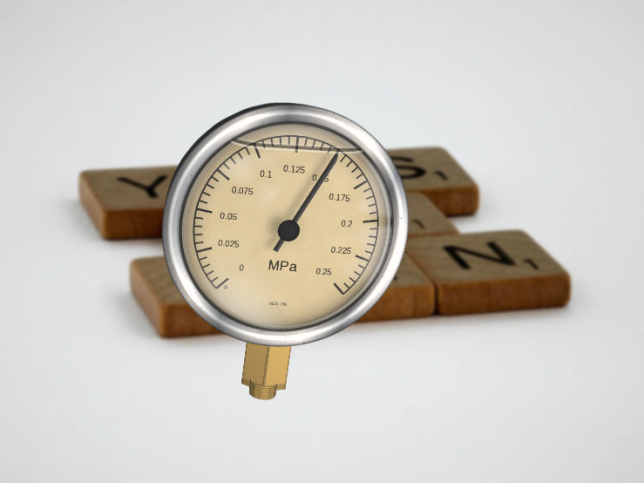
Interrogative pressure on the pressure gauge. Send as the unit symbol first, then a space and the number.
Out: MPa 0.15
